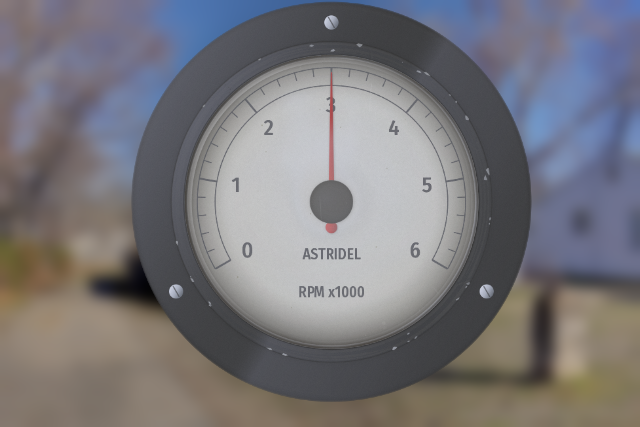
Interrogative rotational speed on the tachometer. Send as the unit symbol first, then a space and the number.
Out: rpm 3000
